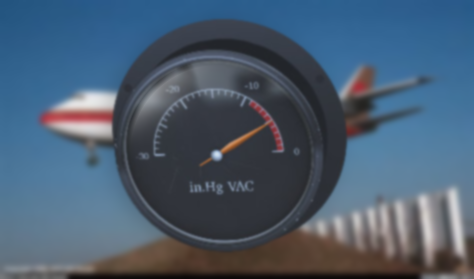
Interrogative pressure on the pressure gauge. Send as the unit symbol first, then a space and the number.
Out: inHg -5
